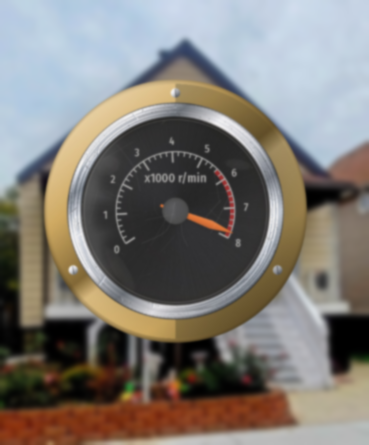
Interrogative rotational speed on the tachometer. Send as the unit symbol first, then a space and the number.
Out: rpm 7800
